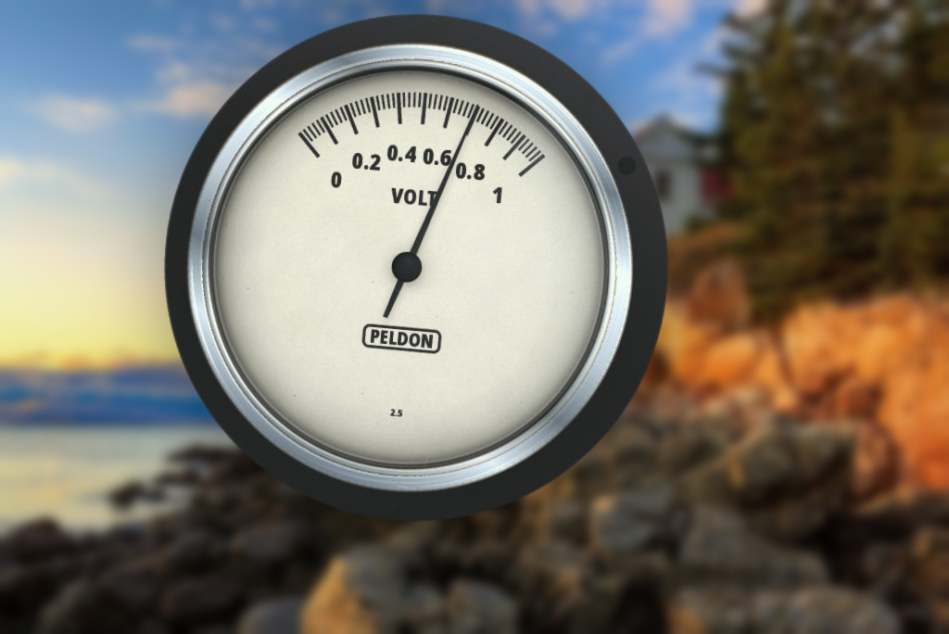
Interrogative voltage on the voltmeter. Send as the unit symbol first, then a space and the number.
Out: V 0.7
